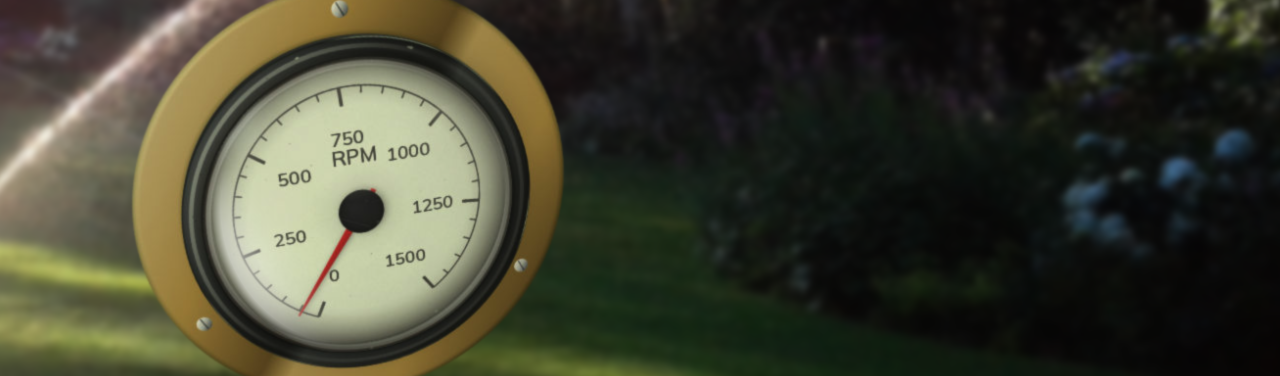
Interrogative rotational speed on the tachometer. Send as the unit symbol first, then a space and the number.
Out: rpm 50
